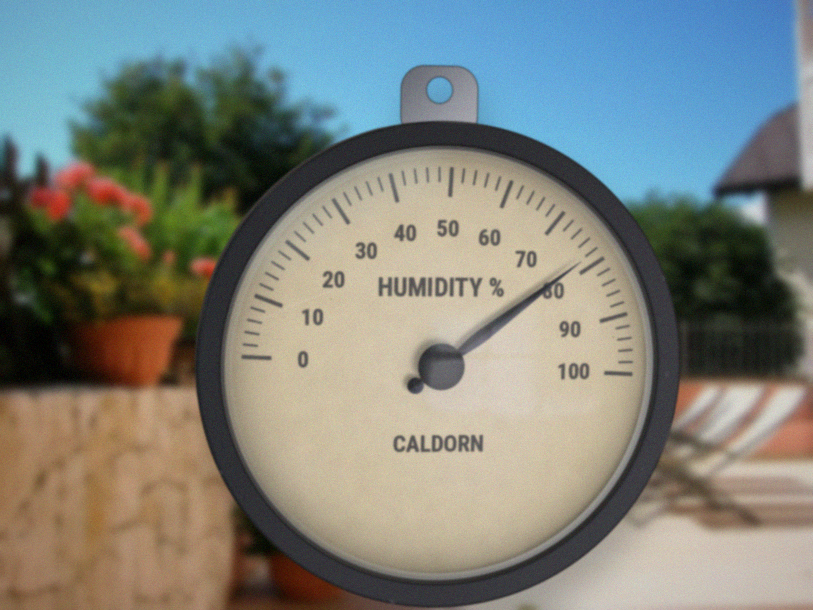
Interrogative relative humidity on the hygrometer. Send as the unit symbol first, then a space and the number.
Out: % 78
